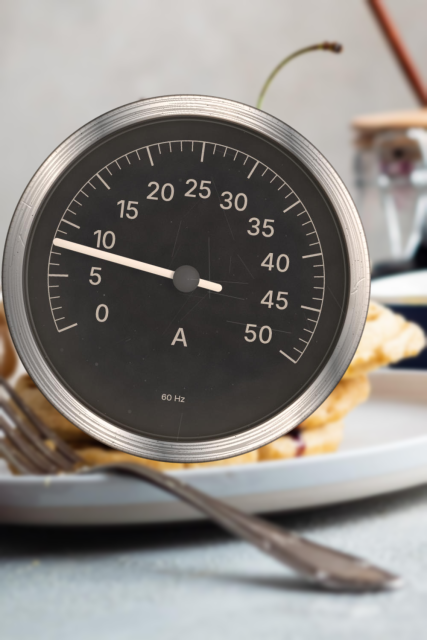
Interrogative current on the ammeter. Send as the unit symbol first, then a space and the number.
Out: A 8
